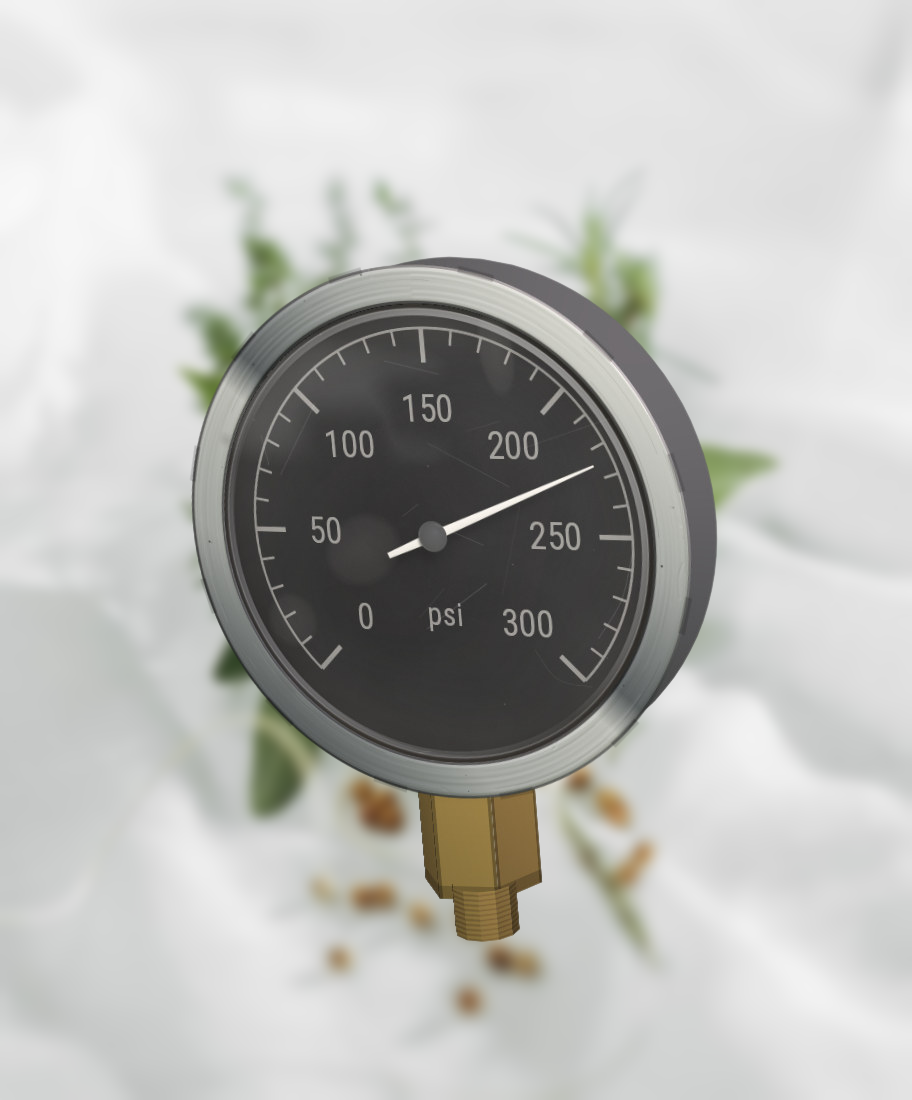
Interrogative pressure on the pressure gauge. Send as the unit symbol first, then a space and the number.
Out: psi 225
